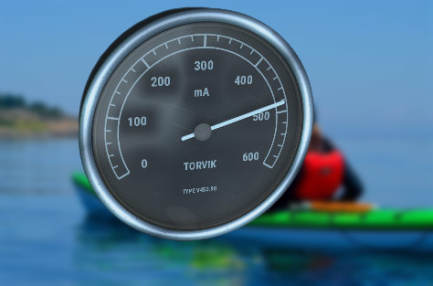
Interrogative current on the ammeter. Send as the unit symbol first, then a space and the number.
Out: mA 480
